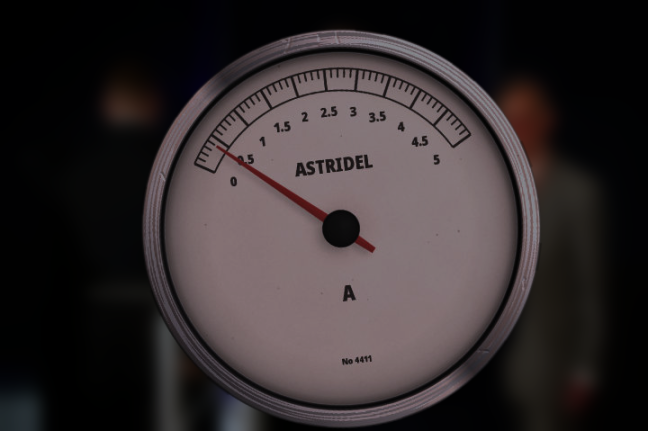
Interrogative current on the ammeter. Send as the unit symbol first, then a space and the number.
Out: A 0.4
